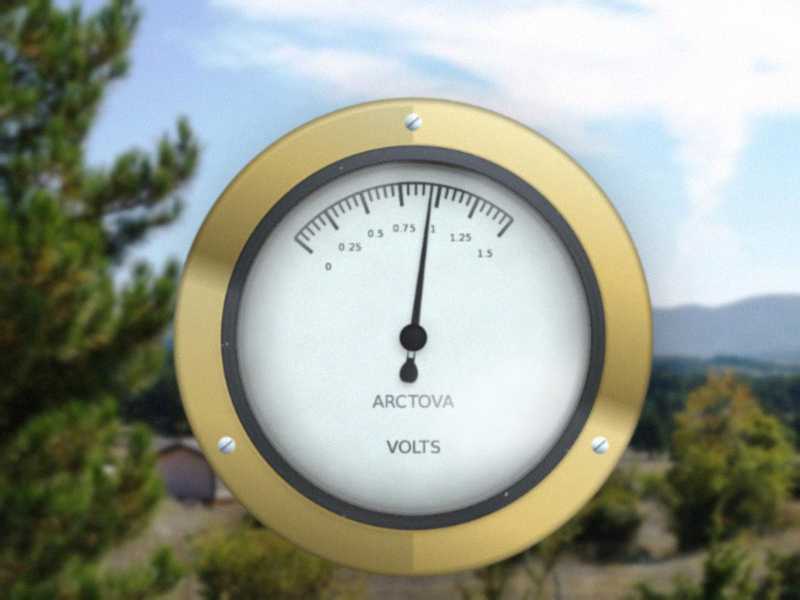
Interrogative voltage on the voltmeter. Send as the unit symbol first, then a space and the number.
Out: V 0.95
